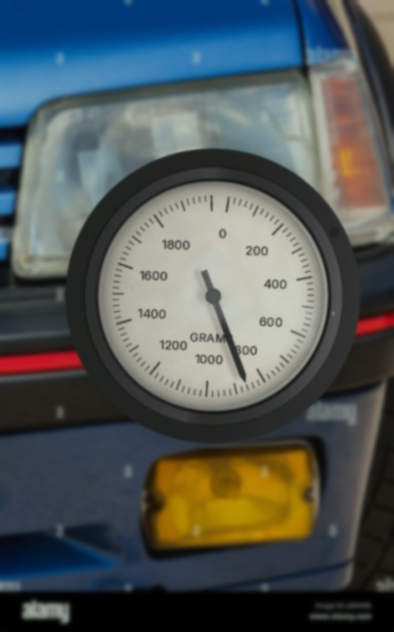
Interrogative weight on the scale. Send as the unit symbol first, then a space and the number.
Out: g 860
